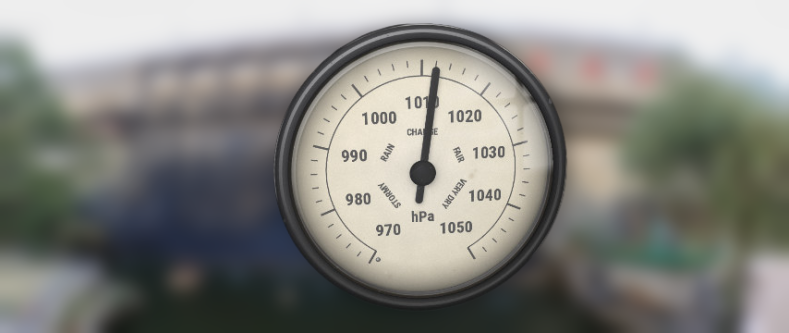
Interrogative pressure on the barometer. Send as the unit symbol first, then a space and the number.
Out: hPa 1012
